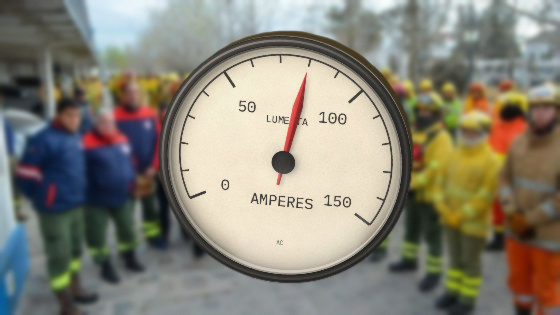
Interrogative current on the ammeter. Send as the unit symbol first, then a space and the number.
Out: A 80
